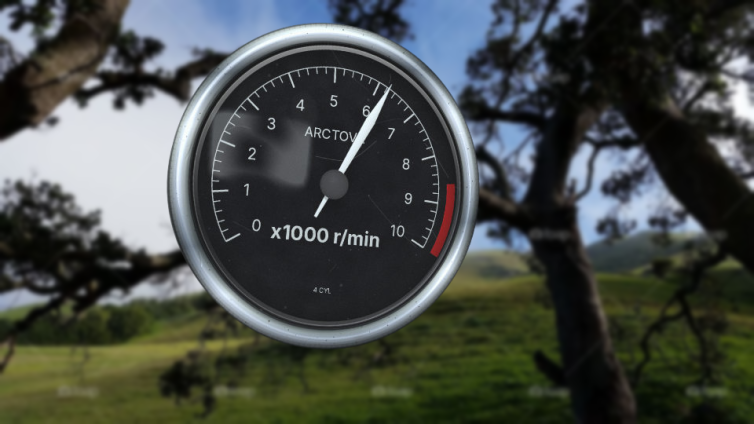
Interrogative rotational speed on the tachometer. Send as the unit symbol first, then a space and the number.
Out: rpm 6200
